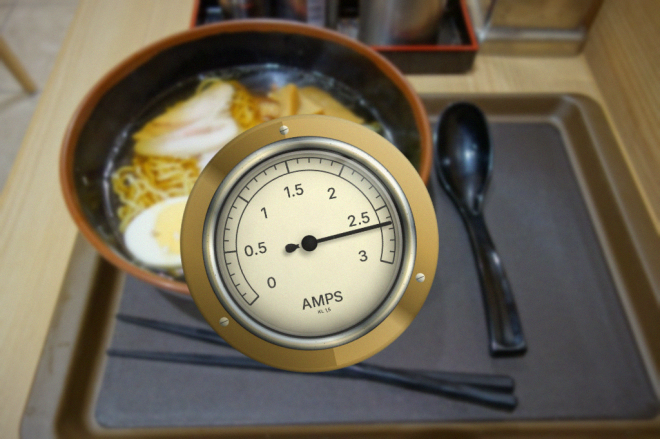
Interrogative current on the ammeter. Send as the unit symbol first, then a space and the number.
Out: A 2.65
